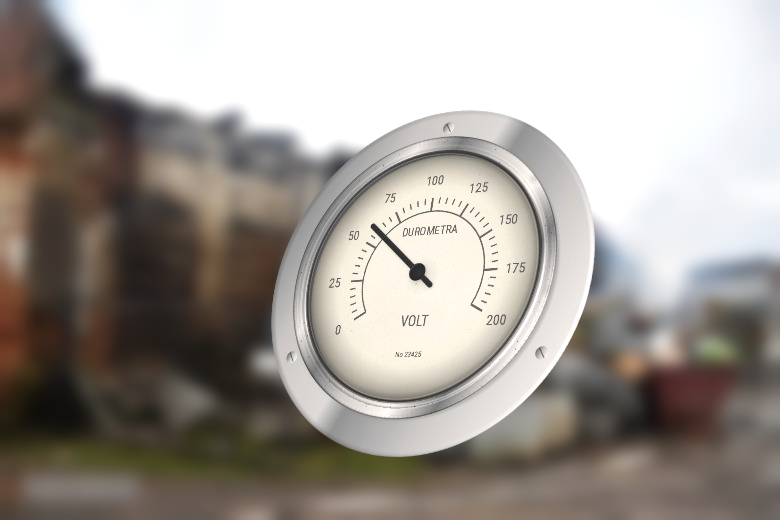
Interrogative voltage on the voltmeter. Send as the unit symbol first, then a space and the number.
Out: V 60
